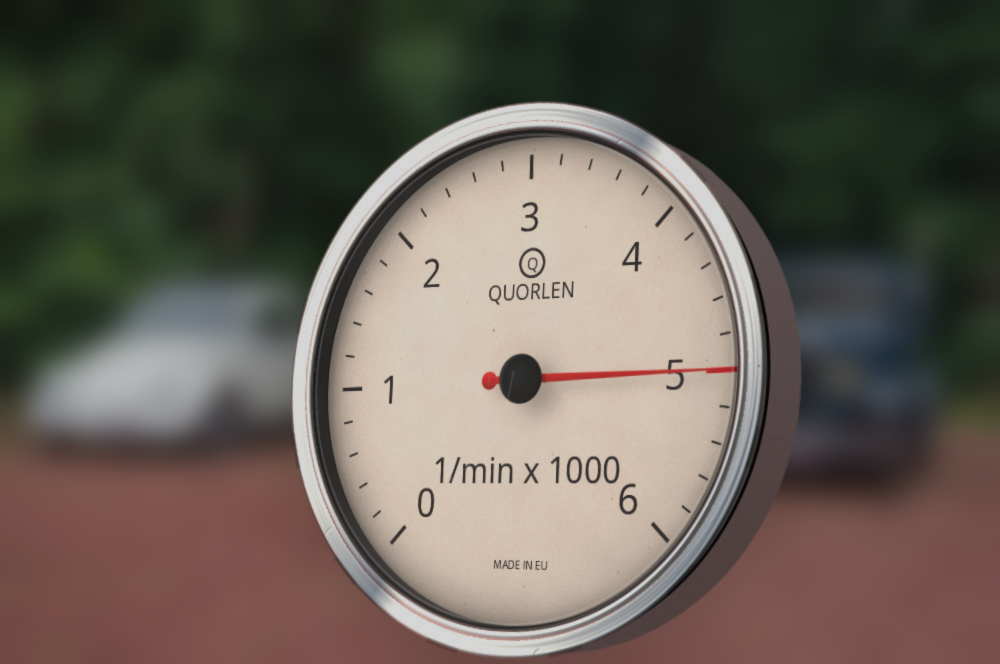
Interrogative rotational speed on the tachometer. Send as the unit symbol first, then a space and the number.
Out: rpm 5000
